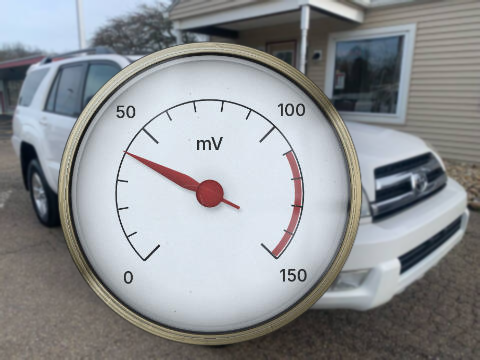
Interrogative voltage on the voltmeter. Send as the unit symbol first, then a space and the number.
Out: mV 40
